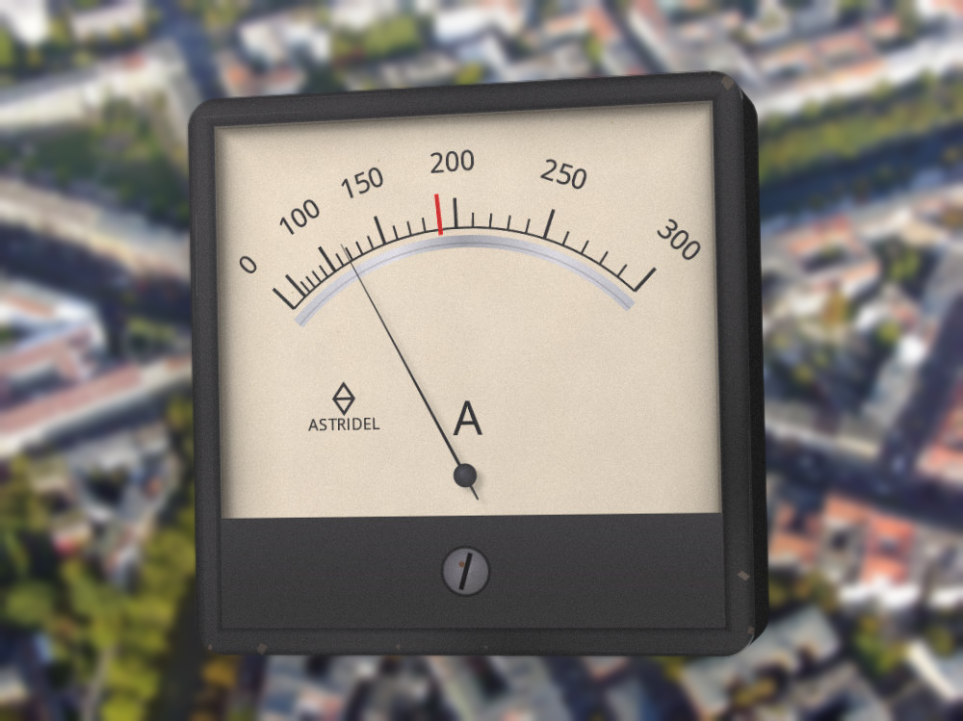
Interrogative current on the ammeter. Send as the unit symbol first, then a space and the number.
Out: A 120
